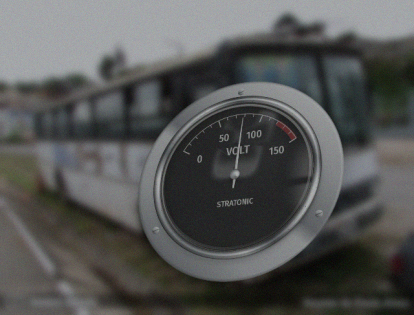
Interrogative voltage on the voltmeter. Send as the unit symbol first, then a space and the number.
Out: V 80
